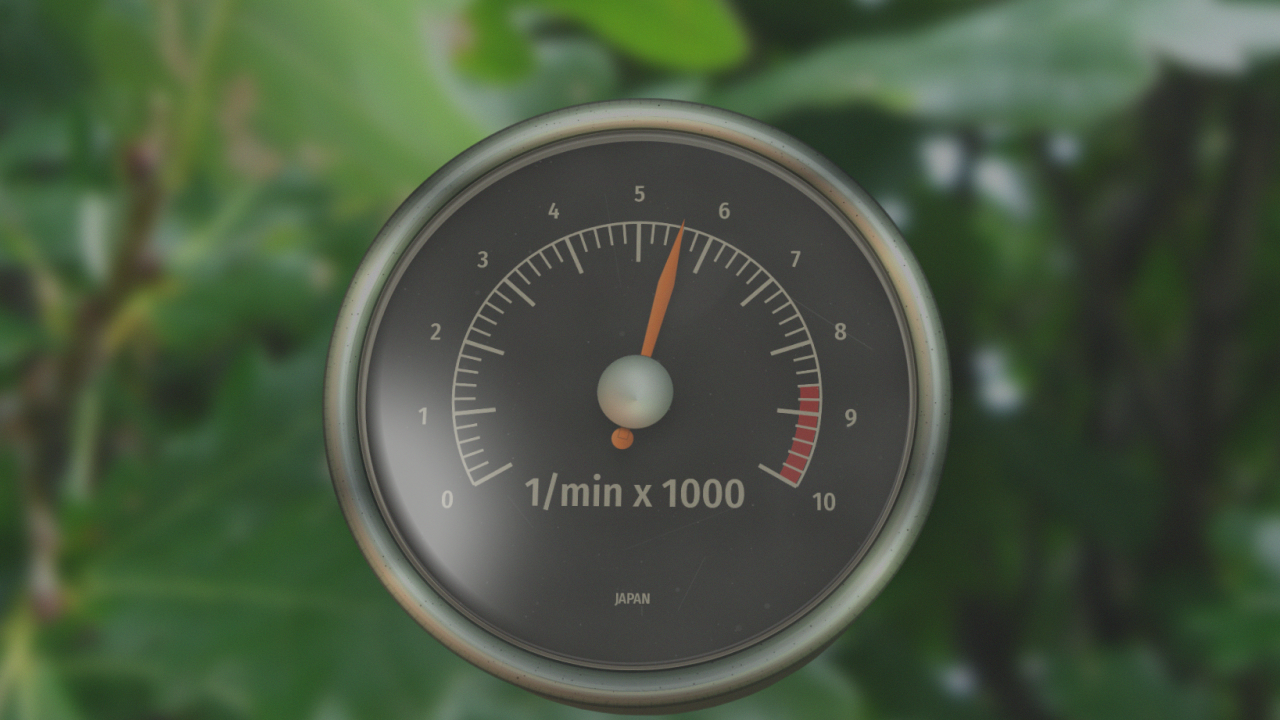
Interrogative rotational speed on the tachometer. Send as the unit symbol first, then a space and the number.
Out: rpm 5600
